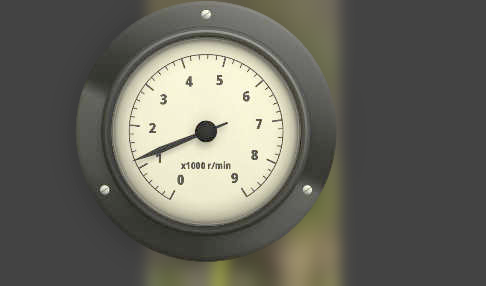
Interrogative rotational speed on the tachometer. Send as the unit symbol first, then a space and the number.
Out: rpm 1200
